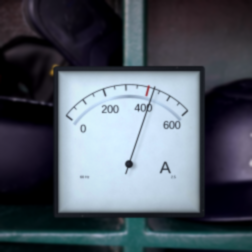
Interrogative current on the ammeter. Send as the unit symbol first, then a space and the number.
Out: A 425
